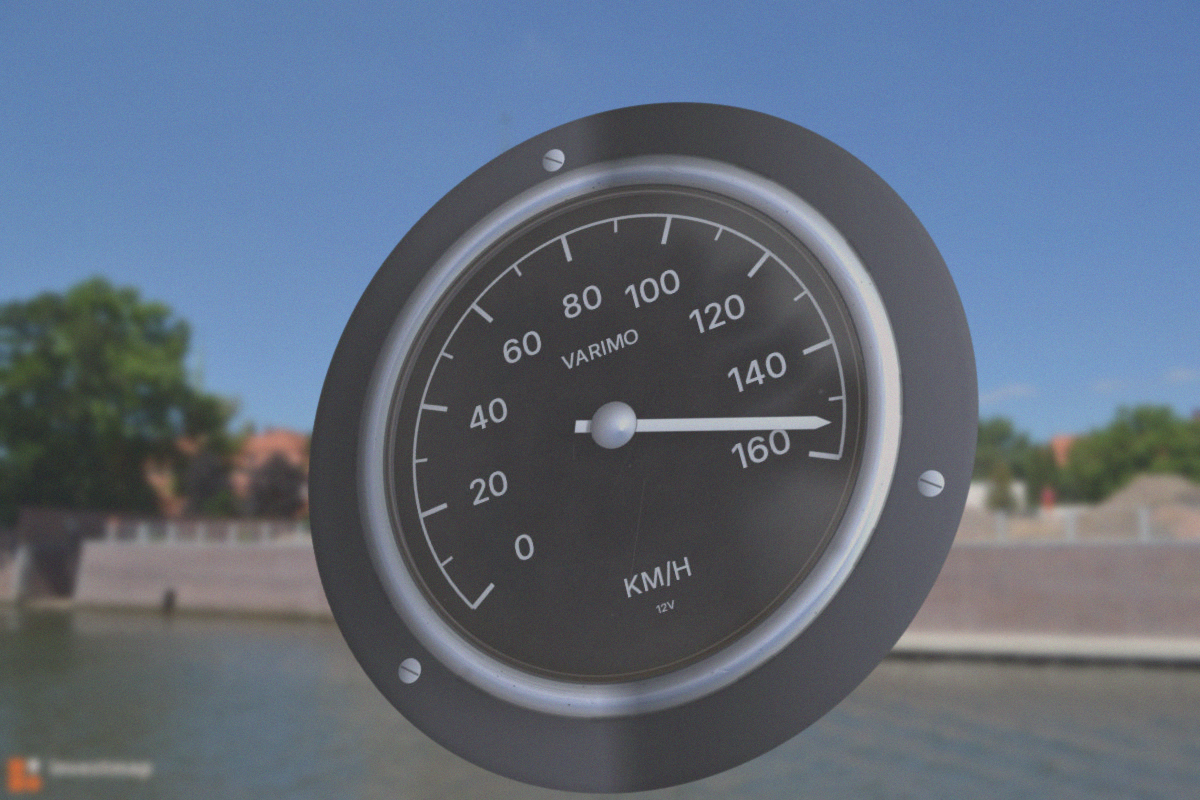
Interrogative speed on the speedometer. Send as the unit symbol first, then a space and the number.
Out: km/h 155
